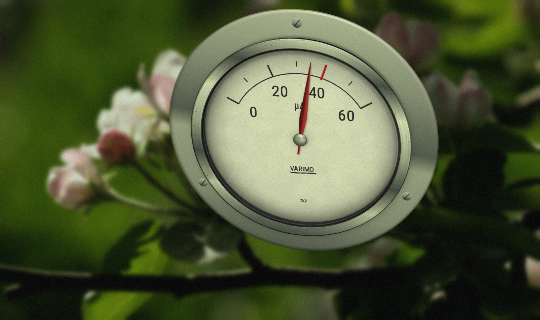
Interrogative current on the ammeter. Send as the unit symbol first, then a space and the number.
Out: µA 35
